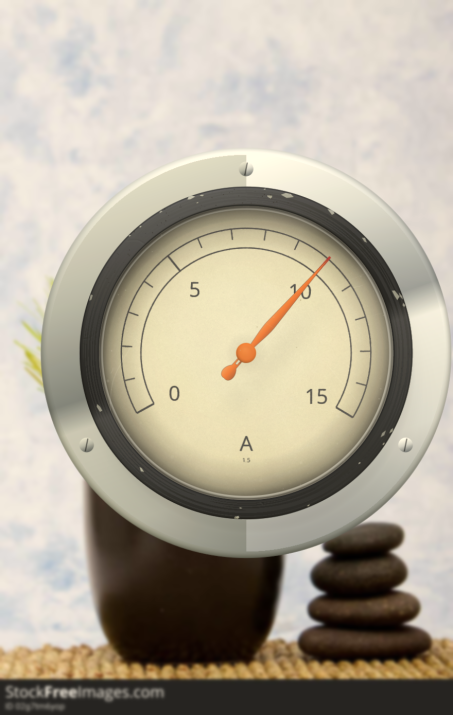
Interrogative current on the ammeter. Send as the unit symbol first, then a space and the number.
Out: A 10
